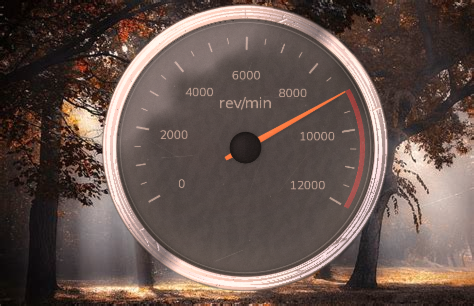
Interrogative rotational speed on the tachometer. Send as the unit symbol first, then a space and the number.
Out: rpm 9000
